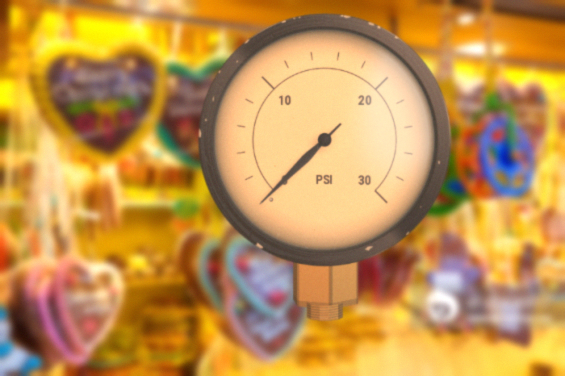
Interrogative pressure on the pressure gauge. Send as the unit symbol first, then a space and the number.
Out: psi 0
